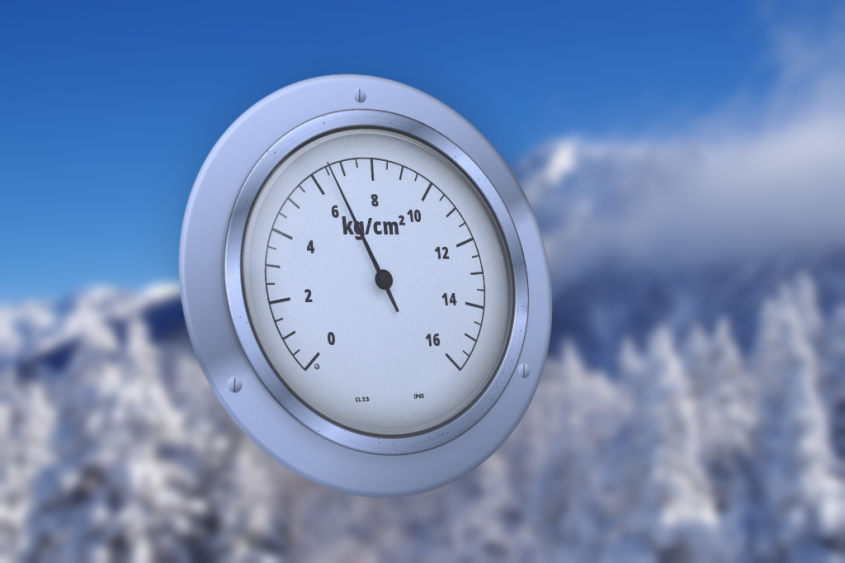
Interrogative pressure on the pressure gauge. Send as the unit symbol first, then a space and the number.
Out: kg/cm² 6.5
